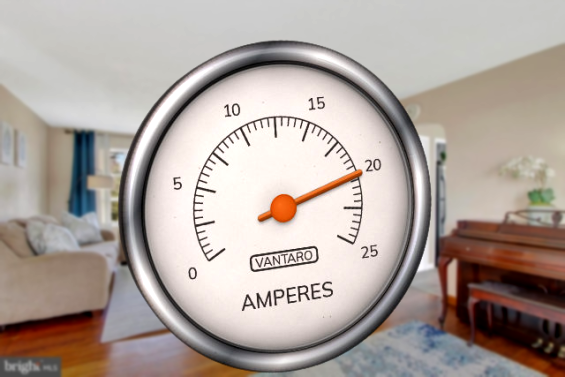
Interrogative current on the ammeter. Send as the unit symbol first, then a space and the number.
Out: A 20
